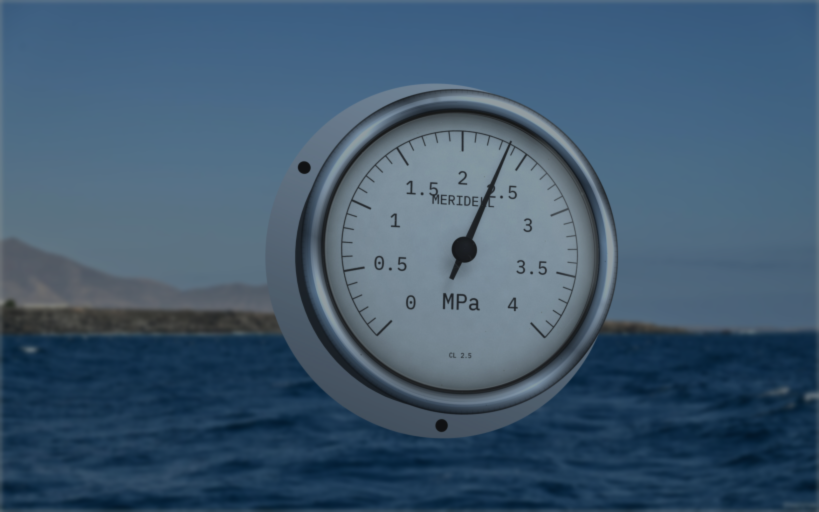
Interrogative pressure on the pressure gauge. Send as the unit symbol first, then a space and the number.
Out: MPa 2.35
